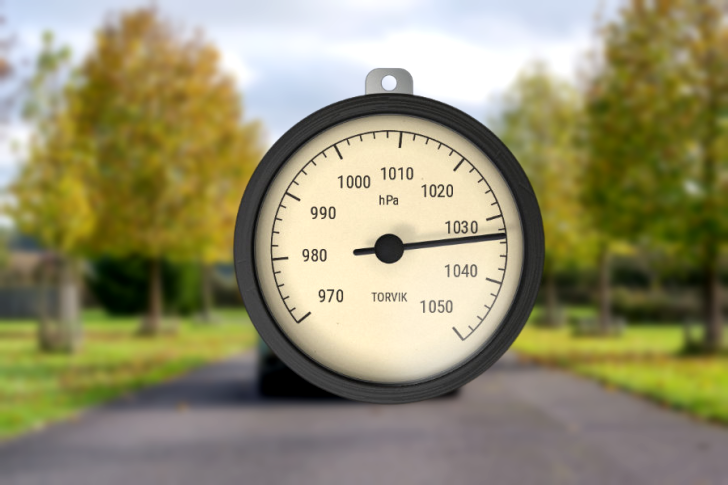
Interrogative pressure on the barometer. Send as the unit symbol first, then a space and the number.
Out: hPa 1033
